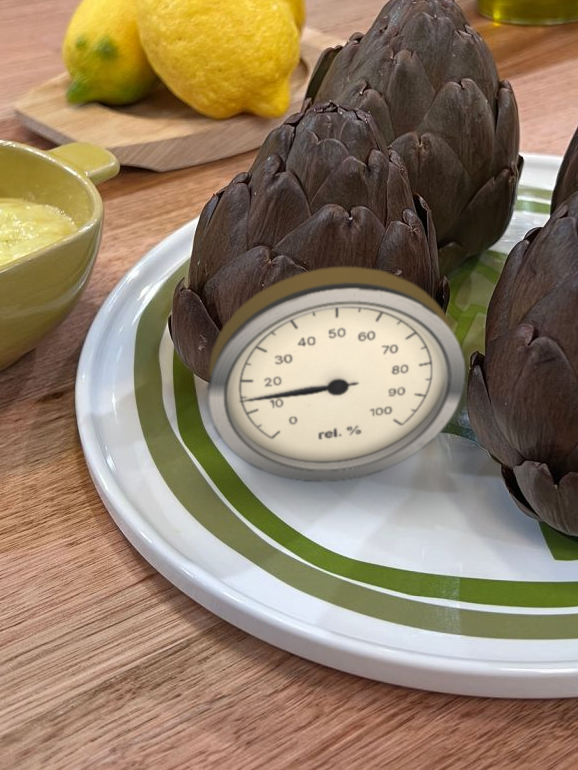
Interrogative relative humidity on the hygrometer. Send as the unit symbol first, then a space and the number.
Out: % 15
